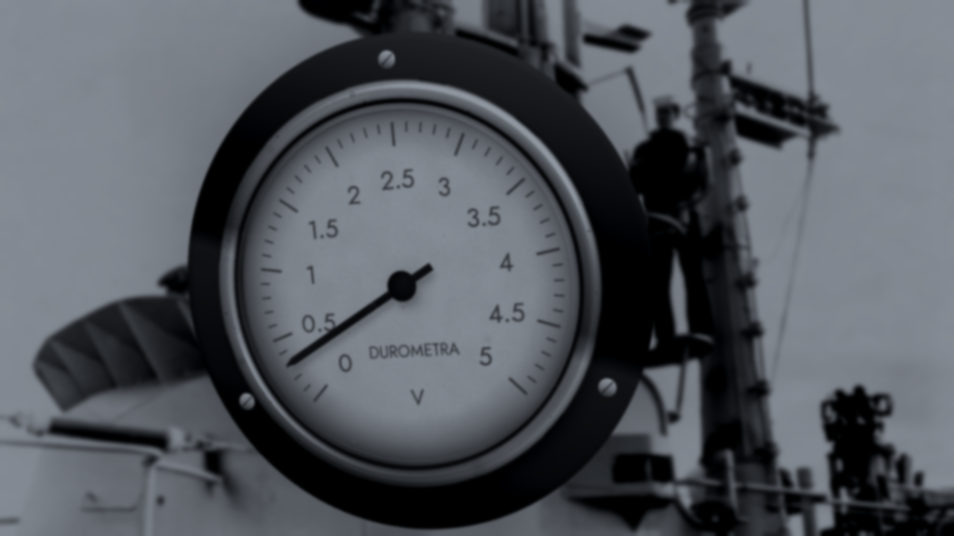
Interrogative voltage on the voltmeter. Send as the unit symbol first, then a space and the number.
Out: V 0.3
